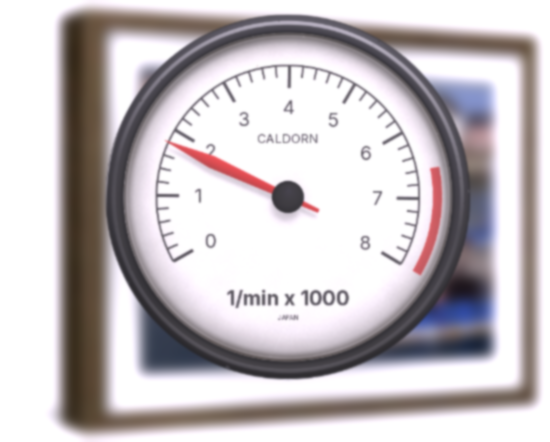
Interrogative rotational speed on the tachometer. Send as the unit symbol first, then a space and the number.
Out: rpm 1800
